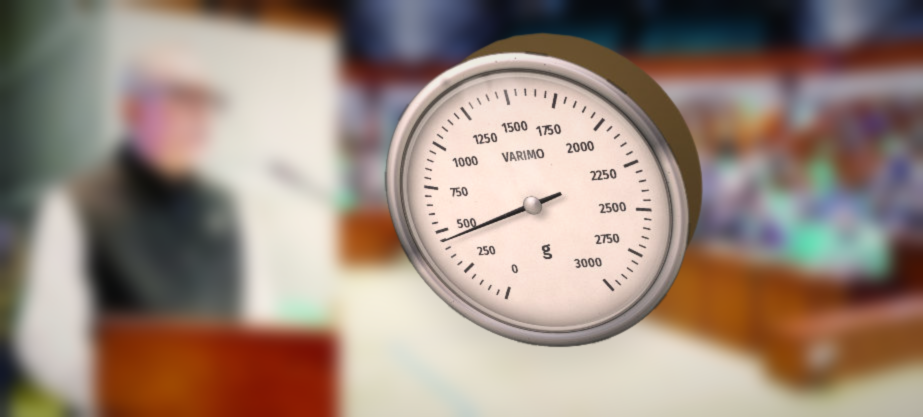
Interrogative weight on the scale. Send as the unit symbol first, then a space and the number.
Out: g 450
